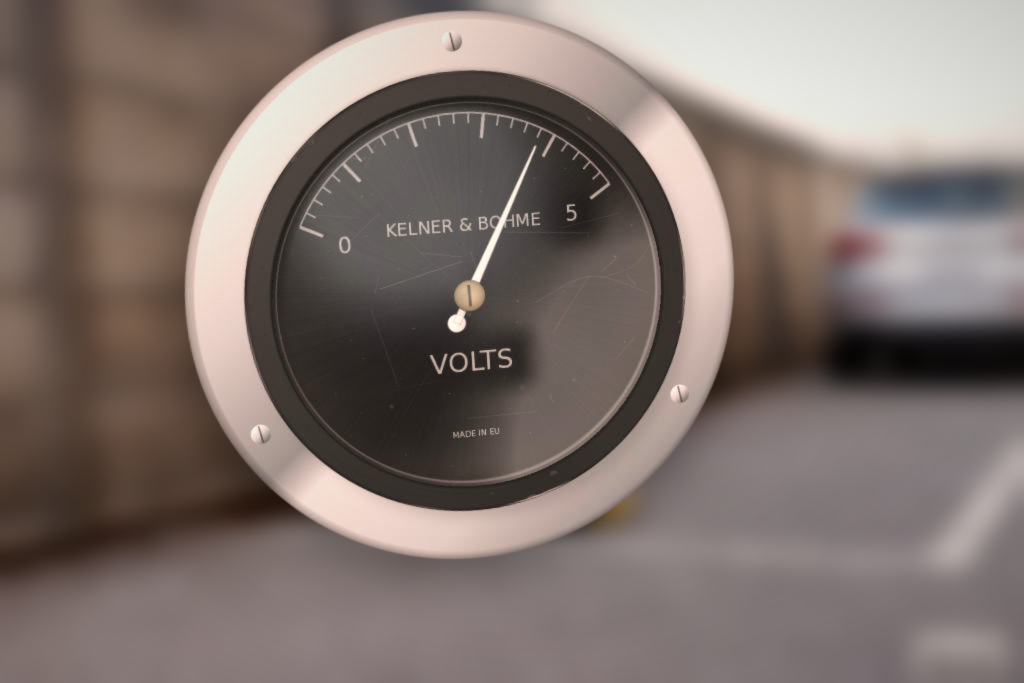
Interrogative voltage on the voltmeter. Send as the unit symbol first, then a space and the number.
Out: V 3.8
